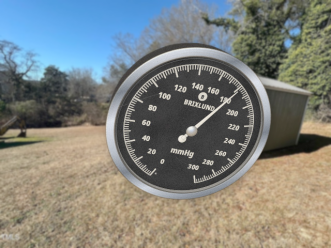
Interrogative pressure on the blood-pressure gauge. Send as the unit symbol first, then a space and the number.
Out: mmHg 180
